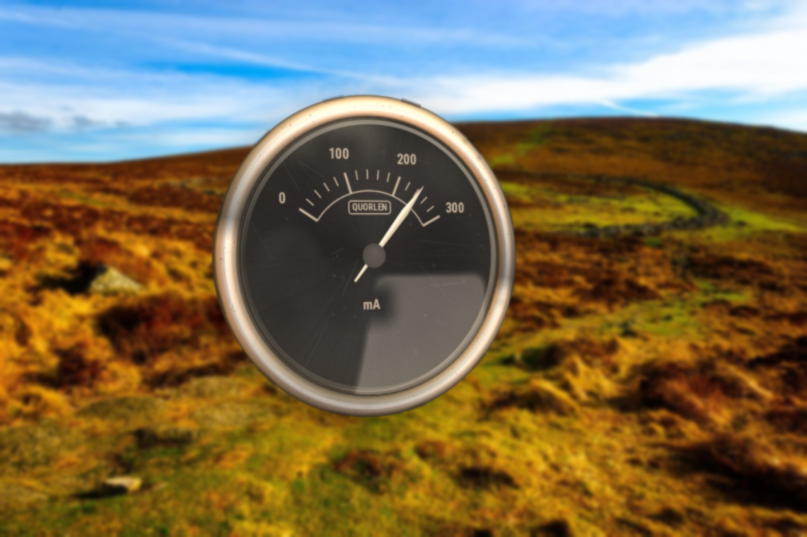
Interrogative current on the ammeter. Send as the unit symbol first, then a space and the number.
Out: mA 240
